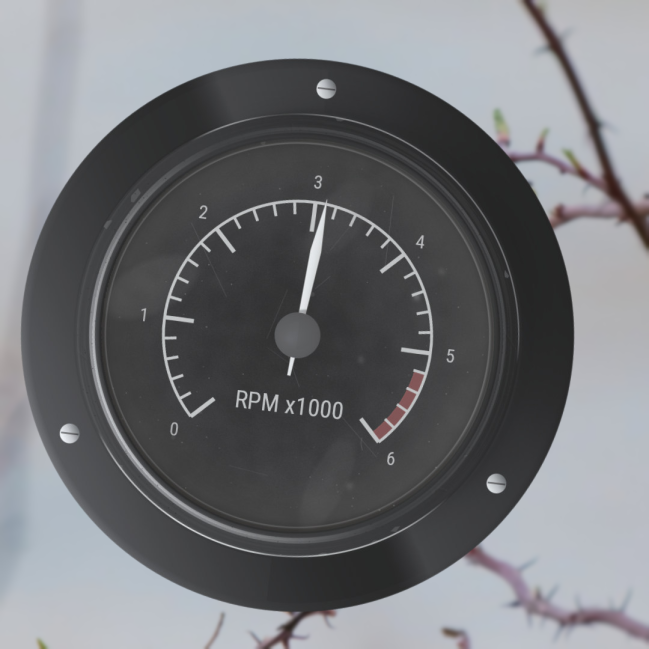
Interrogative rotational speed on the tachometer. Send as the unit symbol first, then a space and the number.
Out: rpm 3100
